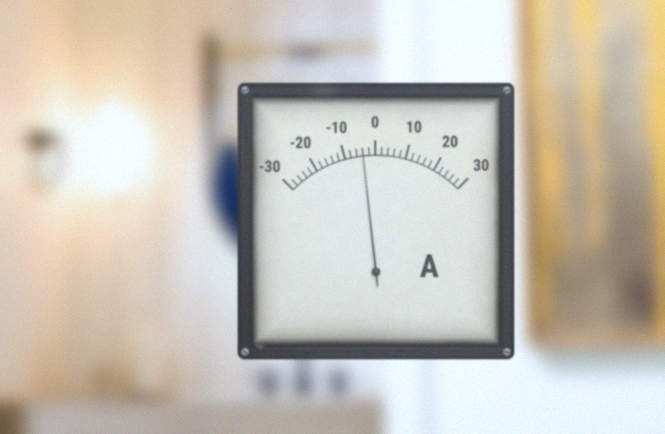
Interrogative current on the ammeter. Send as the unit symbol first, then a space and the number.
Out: A -4
